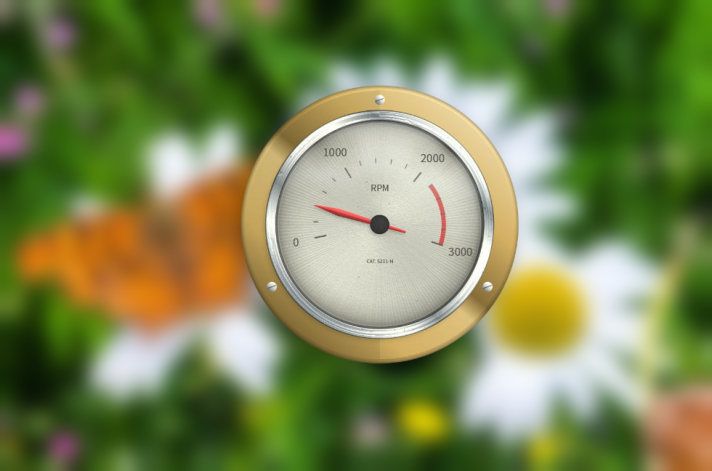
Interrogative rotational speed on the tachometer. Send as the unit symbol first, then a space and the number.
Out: rpm 400
